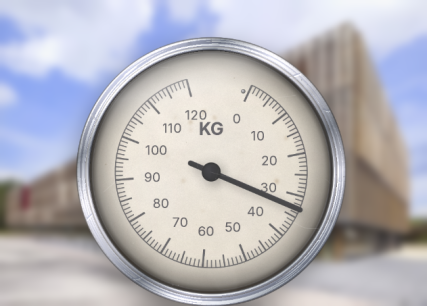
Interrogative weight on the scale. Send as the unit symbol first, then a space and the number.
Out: kg 33
